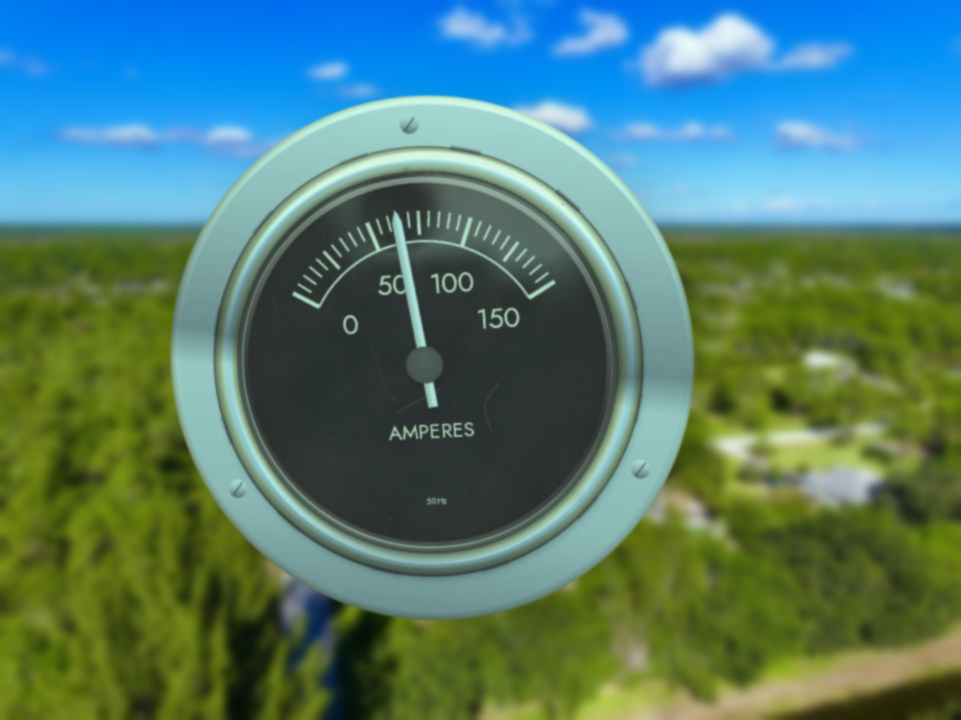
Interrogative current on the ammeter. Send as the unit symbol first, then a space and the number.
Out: A 65
